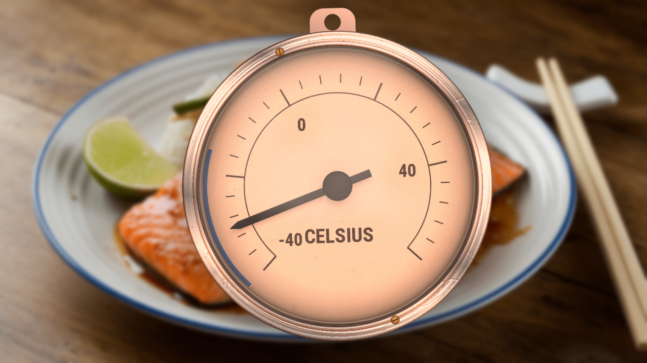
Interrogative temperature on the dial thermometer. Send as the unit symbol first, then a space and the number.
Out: °C -30
